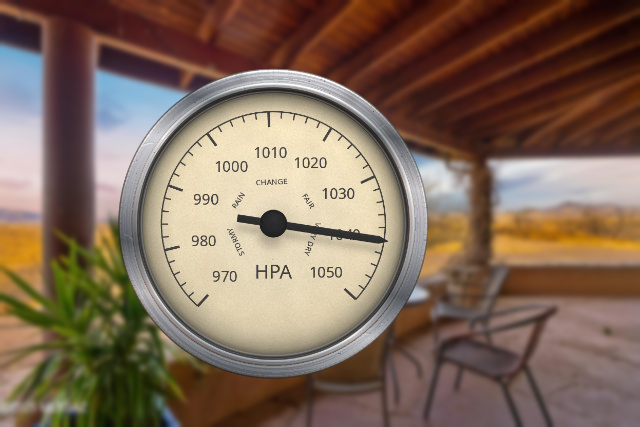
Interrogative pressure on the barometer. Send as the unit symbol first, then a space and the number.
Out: hPa 1040
